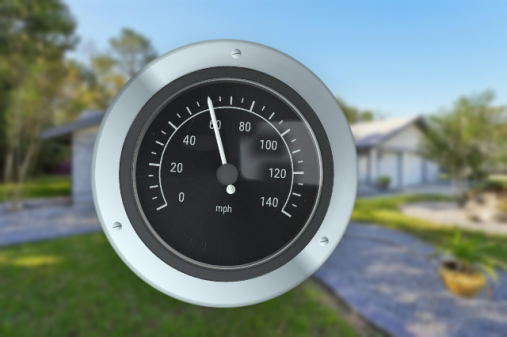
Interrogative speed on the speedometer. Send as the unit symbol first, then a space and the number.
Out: mph 60
